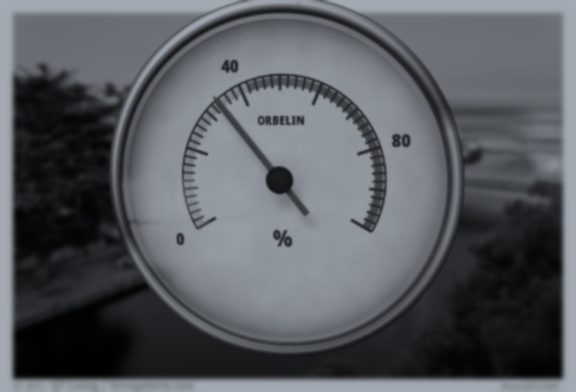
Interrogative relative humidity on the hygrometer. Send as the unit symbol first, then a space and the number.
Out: % 34
